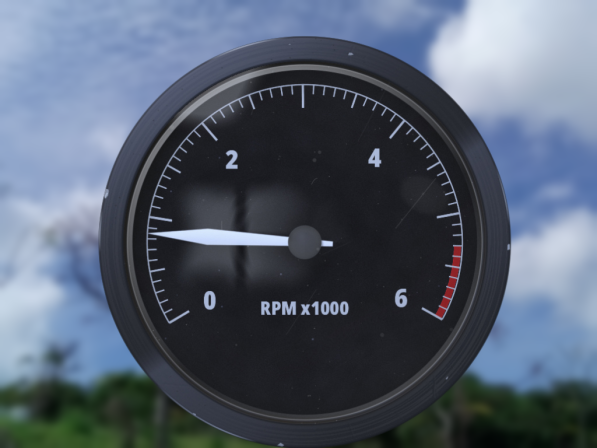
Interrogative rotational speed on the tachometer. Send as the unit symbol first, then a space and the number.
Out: rpm 850
